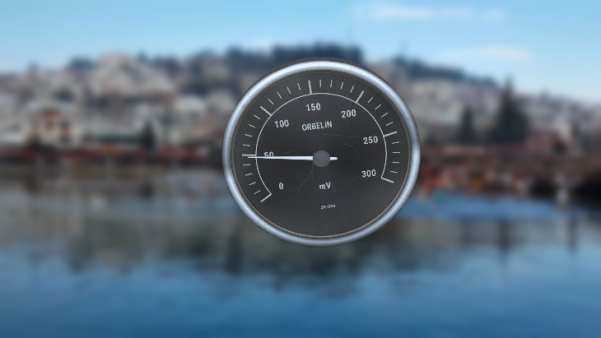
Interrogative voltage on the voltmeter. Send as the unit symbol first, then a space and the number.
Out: mV 50
